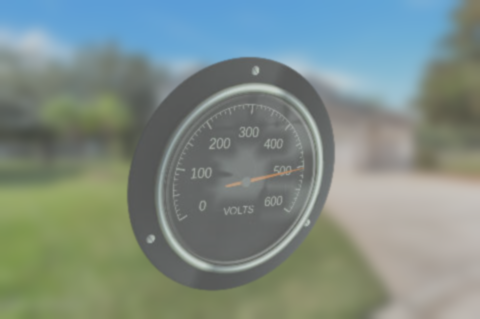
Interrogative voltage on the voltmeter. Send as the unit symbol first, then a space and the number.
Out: V 500
